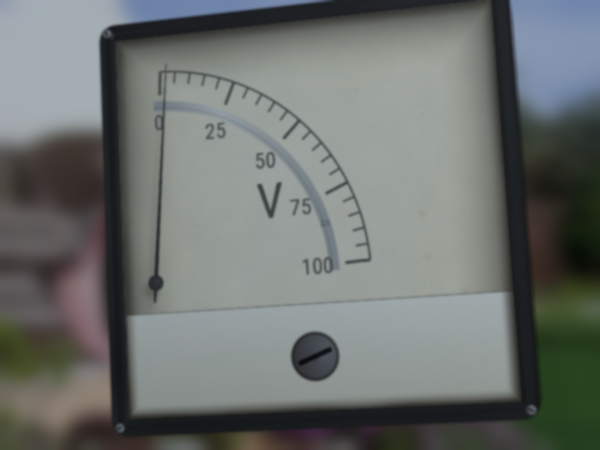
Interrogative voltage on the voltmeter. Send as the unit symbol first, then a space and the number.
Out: V 2.5
